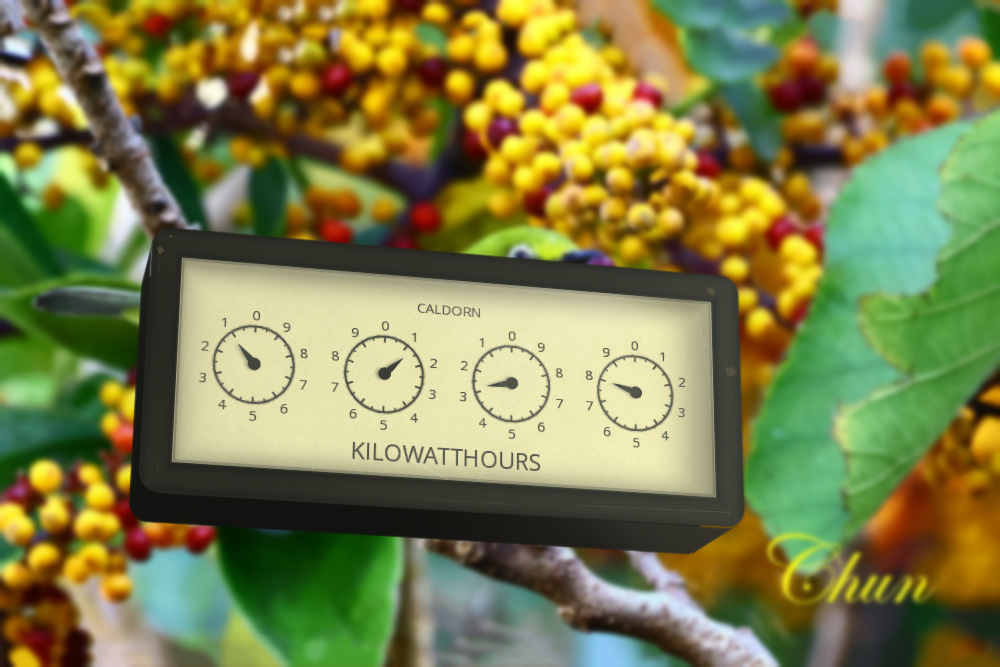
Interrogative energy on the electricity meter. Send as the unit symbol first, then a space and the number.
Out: kWh 1128
